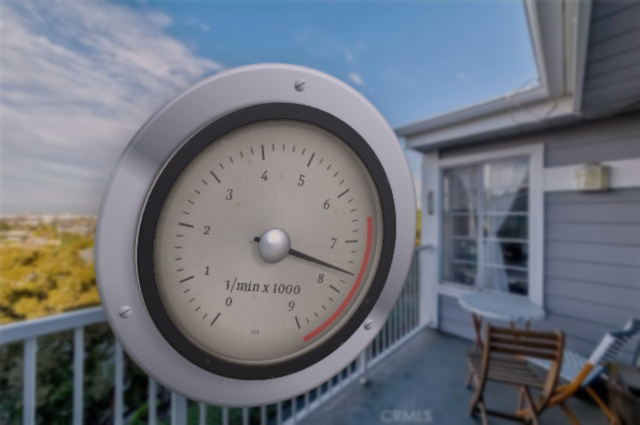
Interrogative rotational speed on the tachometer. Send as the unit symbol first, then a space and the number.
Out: rpm 7600
